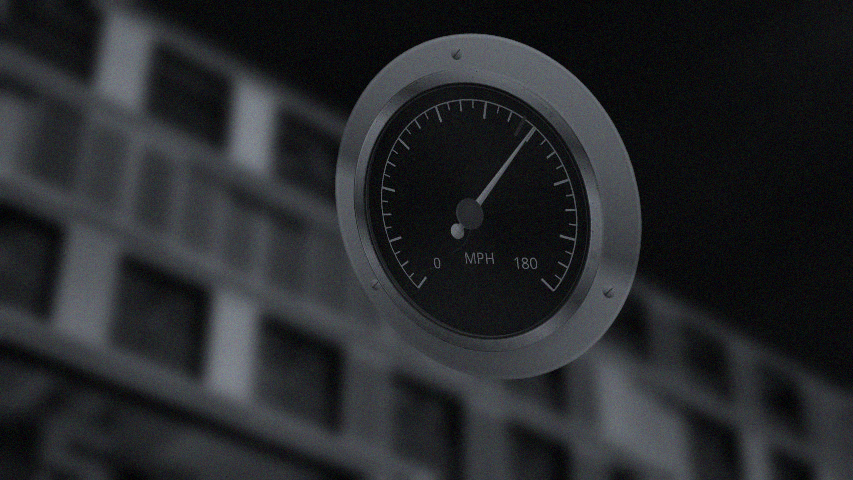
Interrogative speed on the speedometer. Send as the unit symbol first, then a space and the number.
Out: mph 120
